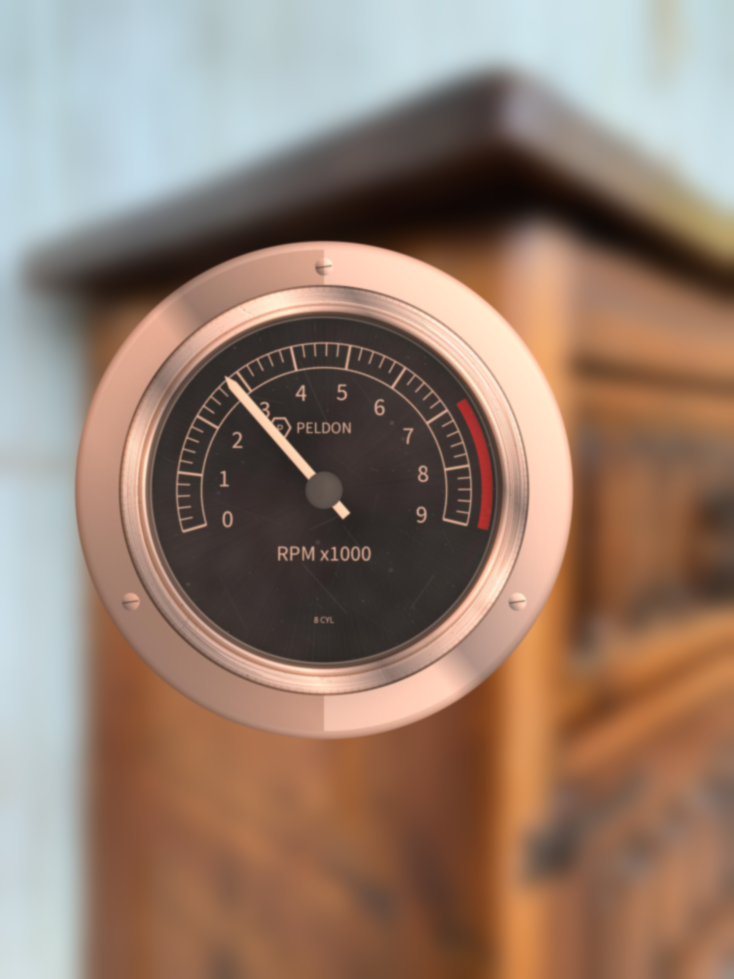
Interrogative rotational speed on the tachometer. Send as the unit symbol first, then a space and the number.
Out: rpm 2800
